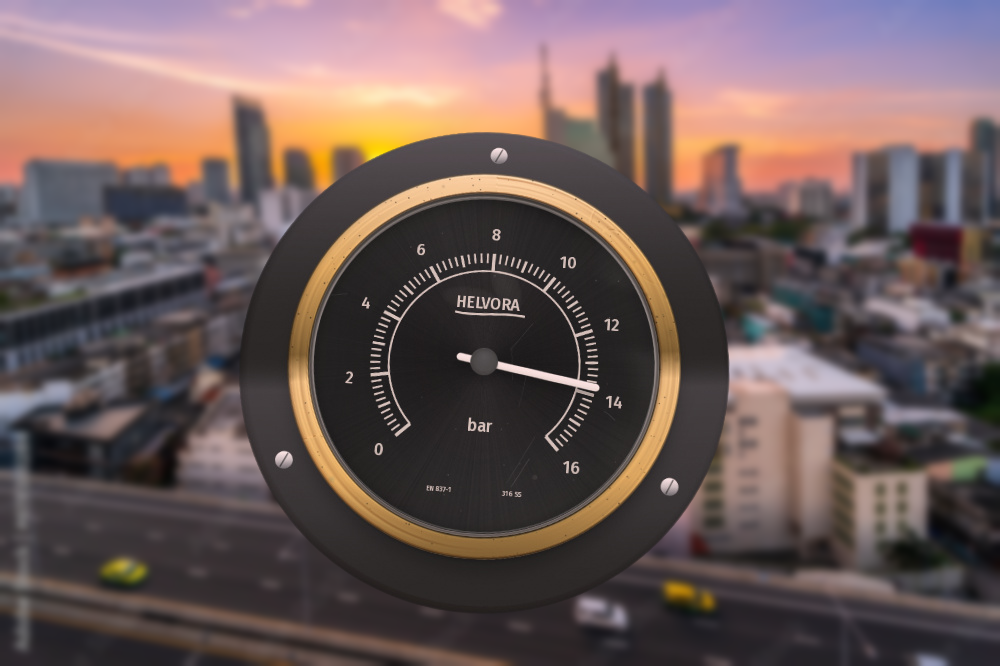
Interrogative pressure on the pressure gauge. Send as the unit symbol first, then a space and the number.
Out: bar 13.8
